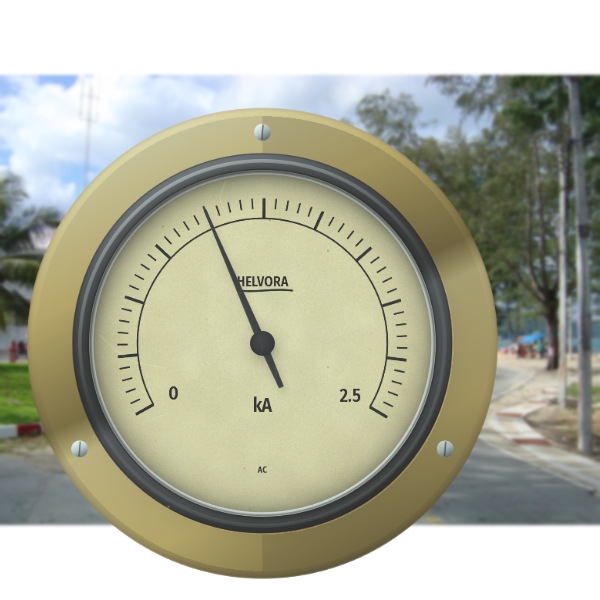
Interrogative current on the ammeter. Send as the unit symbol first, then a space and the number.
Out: kA 1
